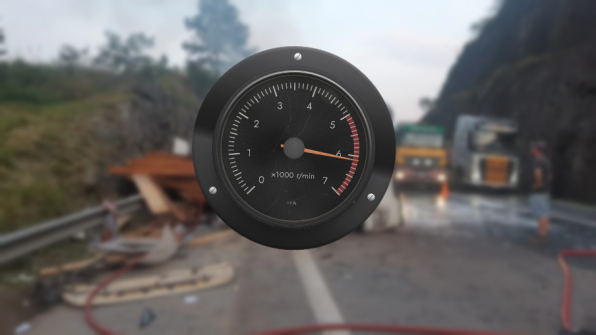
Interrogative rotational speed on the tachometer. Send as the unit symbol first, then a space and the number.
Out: rpm 6100
